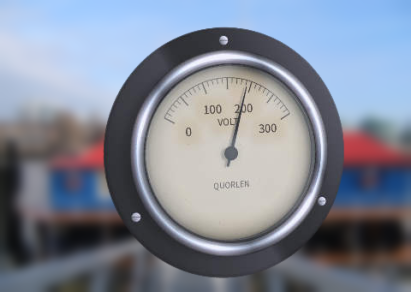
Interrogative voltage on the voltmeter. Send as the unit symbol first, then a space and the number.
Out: V 190
